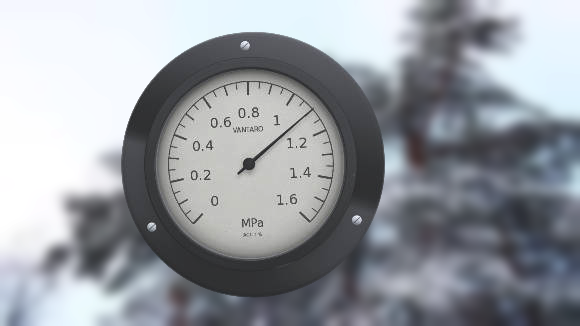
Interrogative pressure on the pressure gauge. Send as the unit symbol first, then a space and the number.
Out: MPa 1.1
